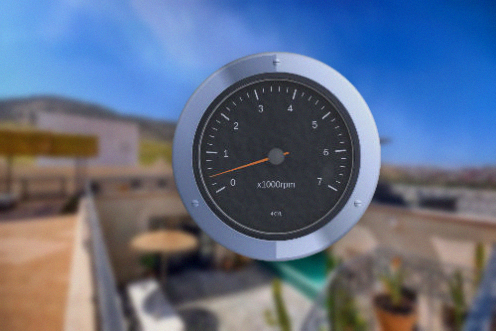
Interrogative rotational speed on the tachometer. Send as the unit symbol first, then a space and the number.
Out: rpm 400
